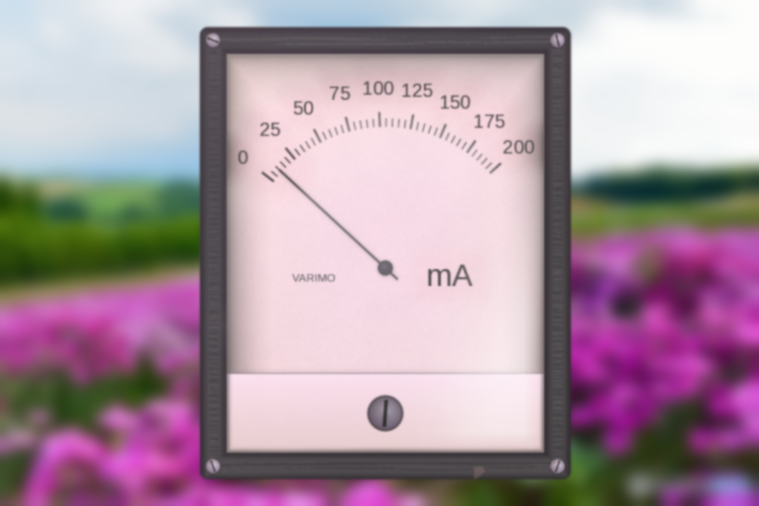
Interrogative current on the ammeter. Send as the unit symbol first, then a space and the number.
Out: mA 10
